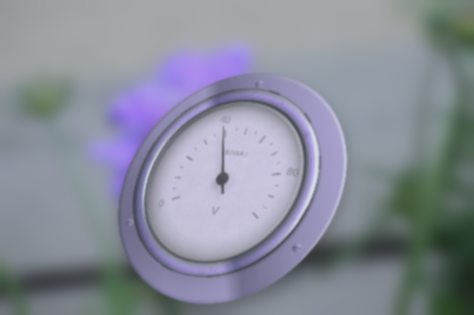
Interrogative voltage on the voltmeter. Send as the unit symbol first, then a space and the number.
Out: V 40
